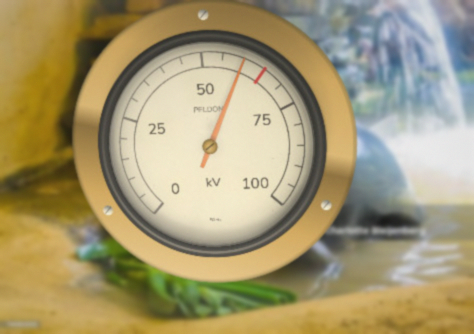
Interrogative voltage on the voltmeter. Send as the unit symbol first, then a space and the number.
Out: kV 60
